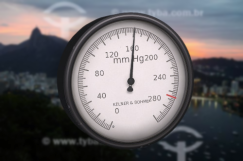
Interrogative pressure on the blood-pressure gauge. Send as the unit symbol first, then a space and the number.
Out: mmHg 160
